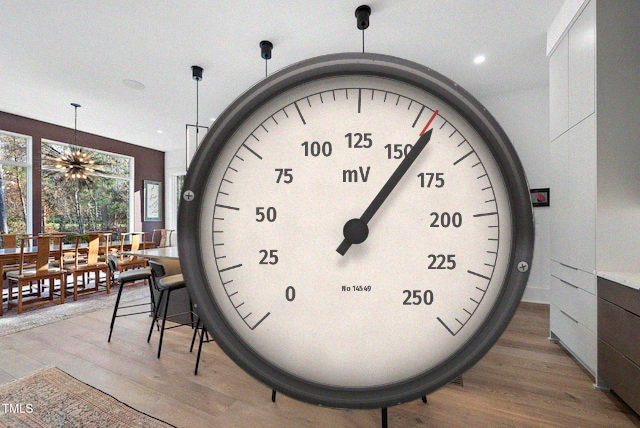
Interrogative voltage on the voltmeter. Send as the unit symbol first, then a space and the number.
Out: mV 157.5
